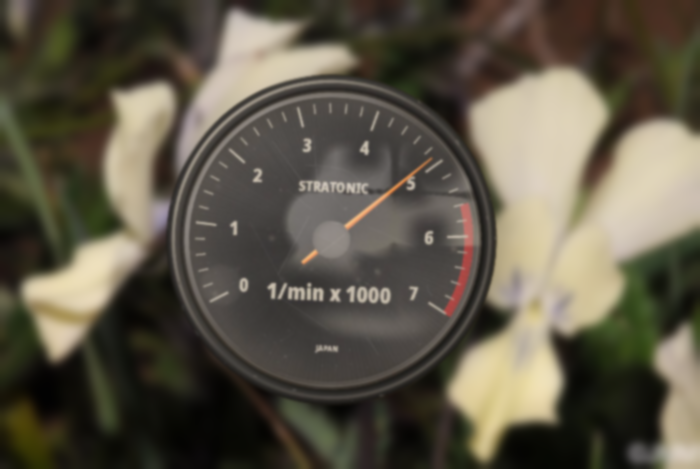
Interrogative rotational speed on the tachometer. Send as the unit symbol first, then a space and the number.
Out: rpm 4900
